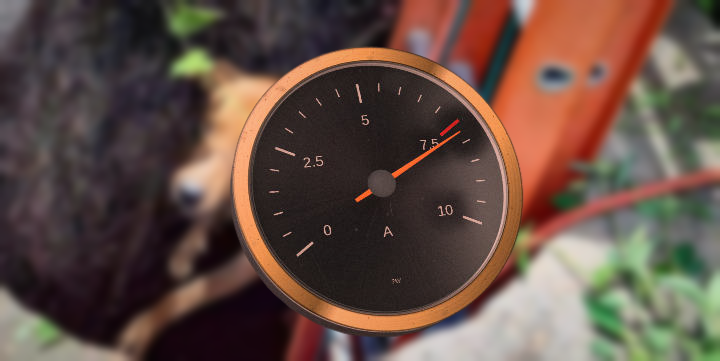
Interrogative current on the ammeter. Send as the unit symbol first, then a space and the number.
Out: A 7.75
